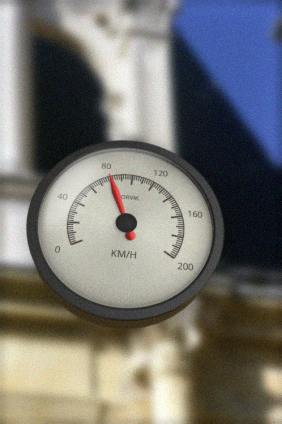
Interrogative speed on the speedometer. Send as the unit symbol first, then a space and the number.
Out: km/h 80
